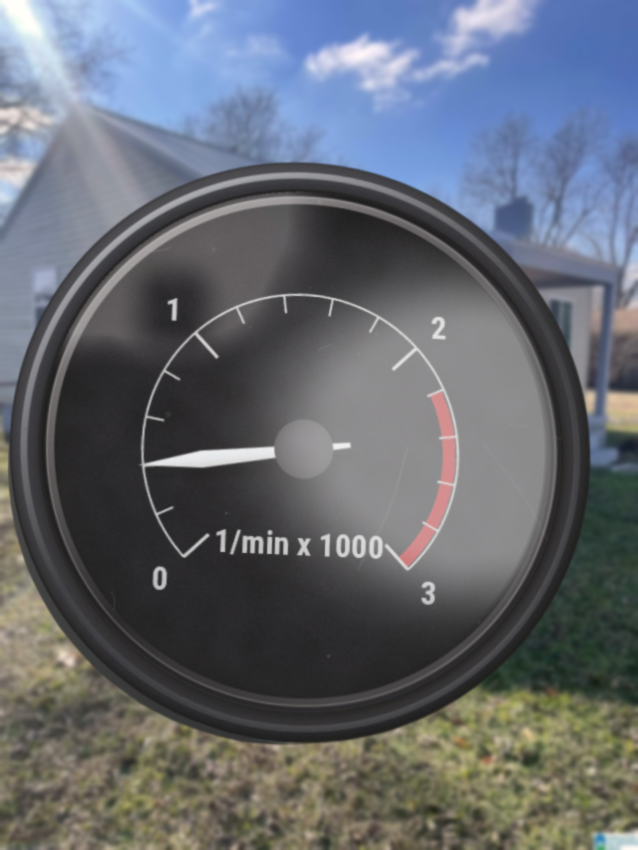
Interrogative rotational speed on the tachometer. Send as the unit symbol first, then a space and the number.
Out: rpm 400
